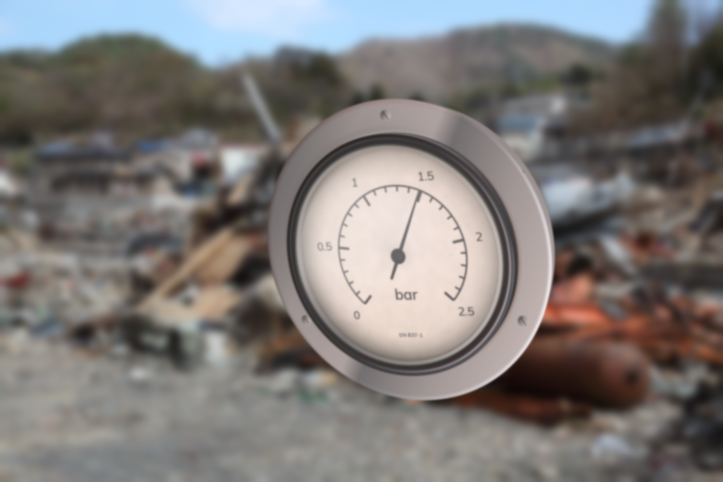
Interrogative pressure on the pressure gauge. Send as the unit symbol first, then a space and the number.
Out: bar 1.5
